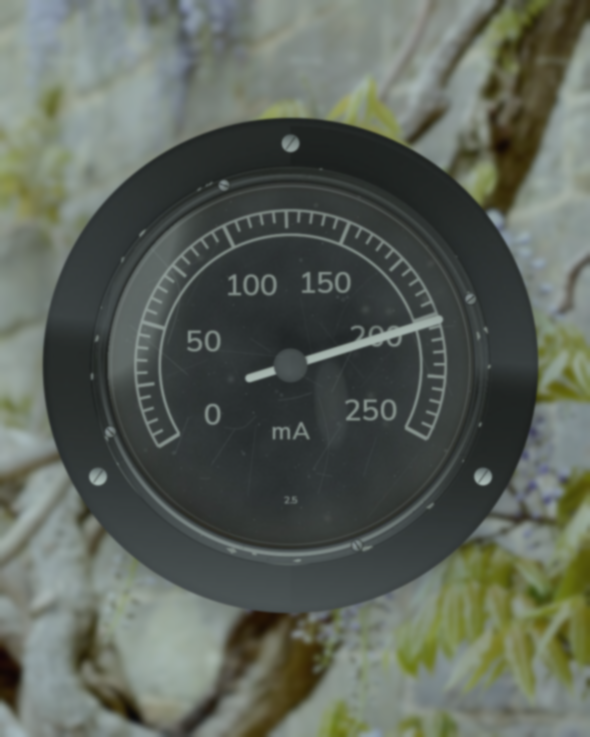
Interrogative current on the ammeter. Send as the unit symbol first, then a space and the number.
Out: mA 202.5
